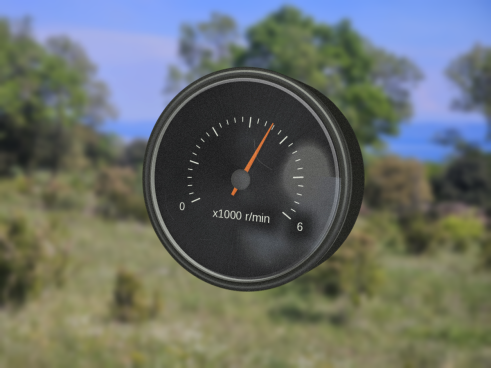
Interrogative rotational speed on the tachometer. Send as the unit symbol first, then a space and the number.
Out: rpm 3600
